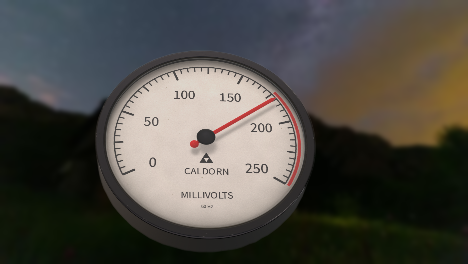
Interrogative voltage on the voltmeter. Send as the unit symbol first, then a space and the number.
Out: mV 180
